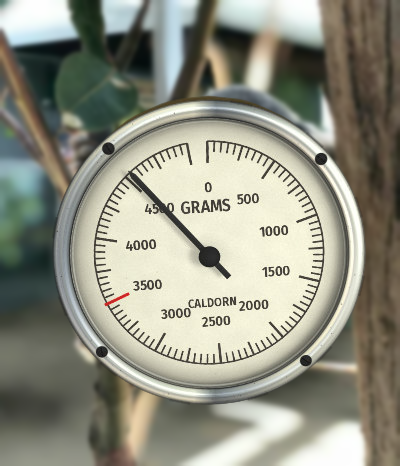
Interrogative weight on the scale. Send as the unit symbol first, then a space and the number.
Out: g 4550
